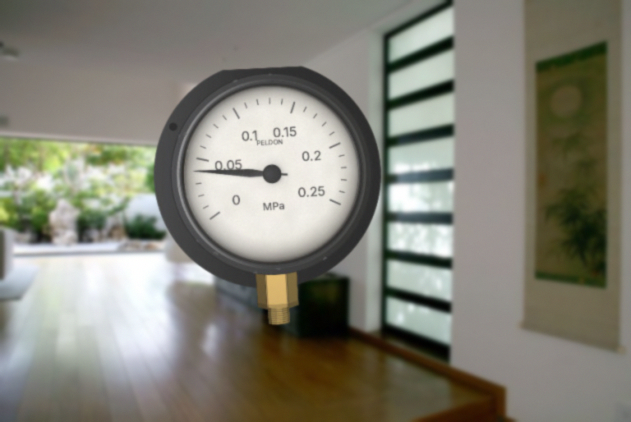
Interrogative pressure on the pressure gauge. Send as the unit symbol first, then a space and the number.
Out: MPa 0.04
